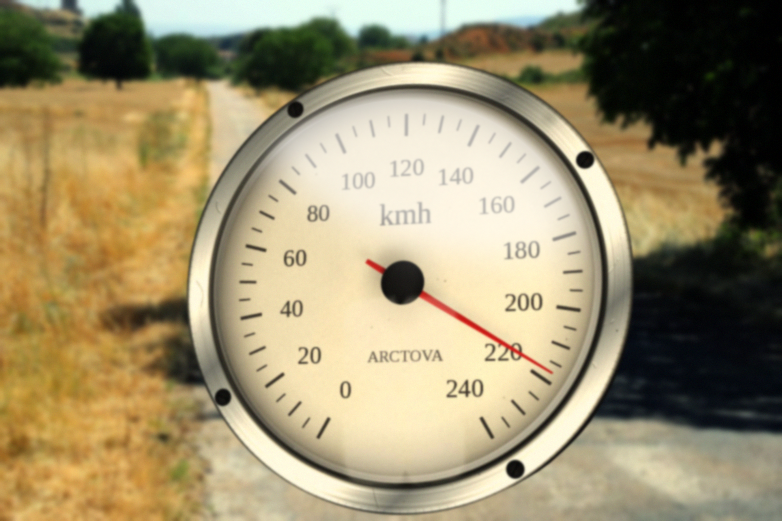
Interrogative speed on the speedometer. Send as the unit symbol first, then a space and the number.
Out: km/h 217.5
